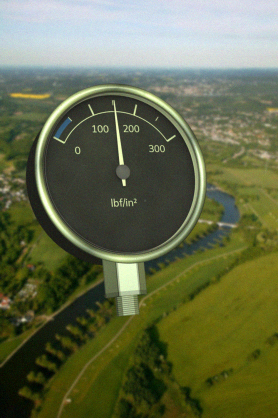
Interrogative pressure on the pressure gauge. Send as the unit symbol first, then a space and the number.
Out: psi 150
